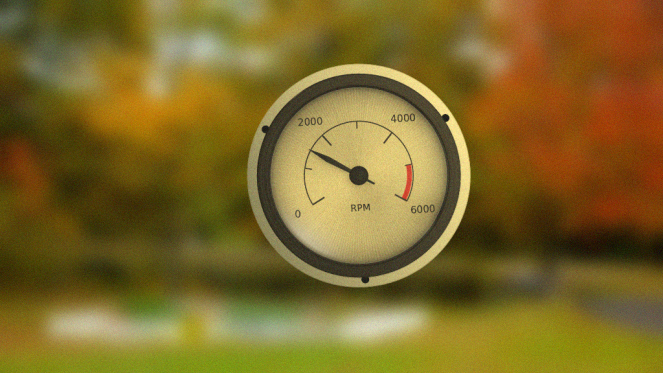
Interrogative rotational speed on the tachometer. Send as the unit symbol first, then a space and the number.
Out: rpm 1500
